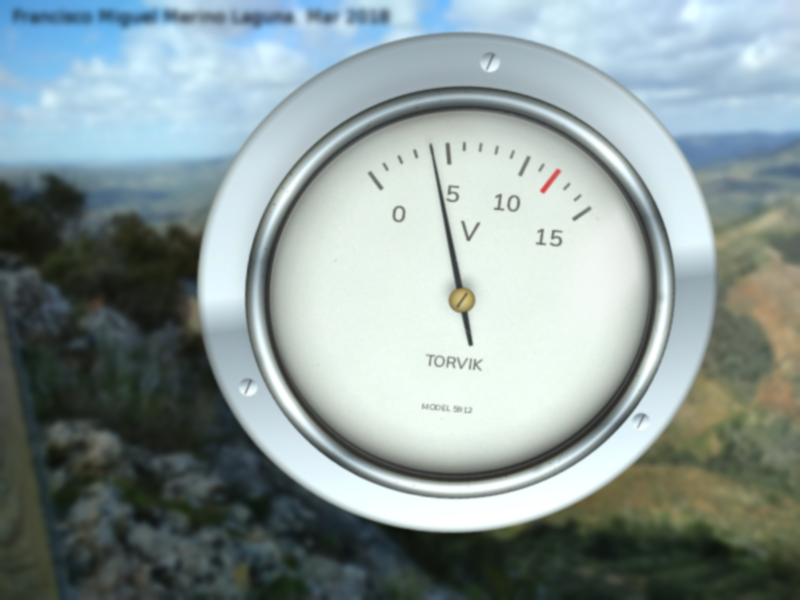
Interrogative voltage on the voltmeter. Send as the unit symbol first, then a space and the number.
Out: V 4
